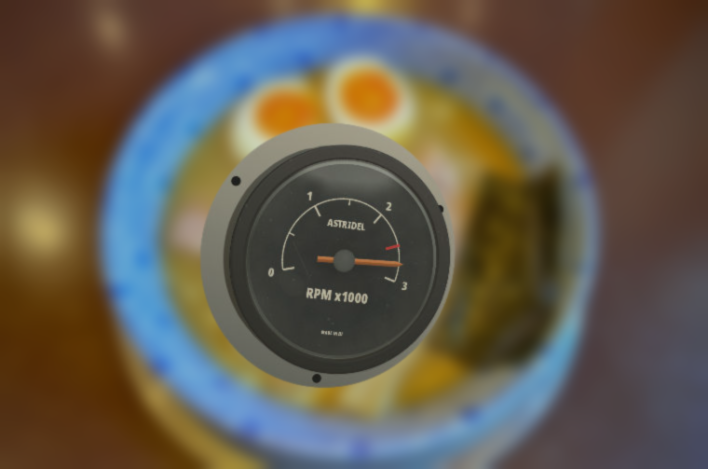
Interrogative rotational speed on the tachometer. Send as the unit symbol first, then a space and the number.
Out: rpm 2750
